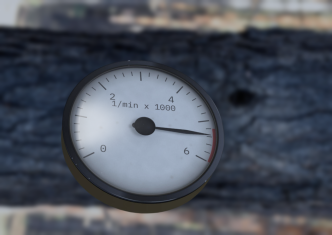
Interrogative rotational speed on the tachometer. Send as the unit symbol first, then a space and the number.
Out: rpm 5400
